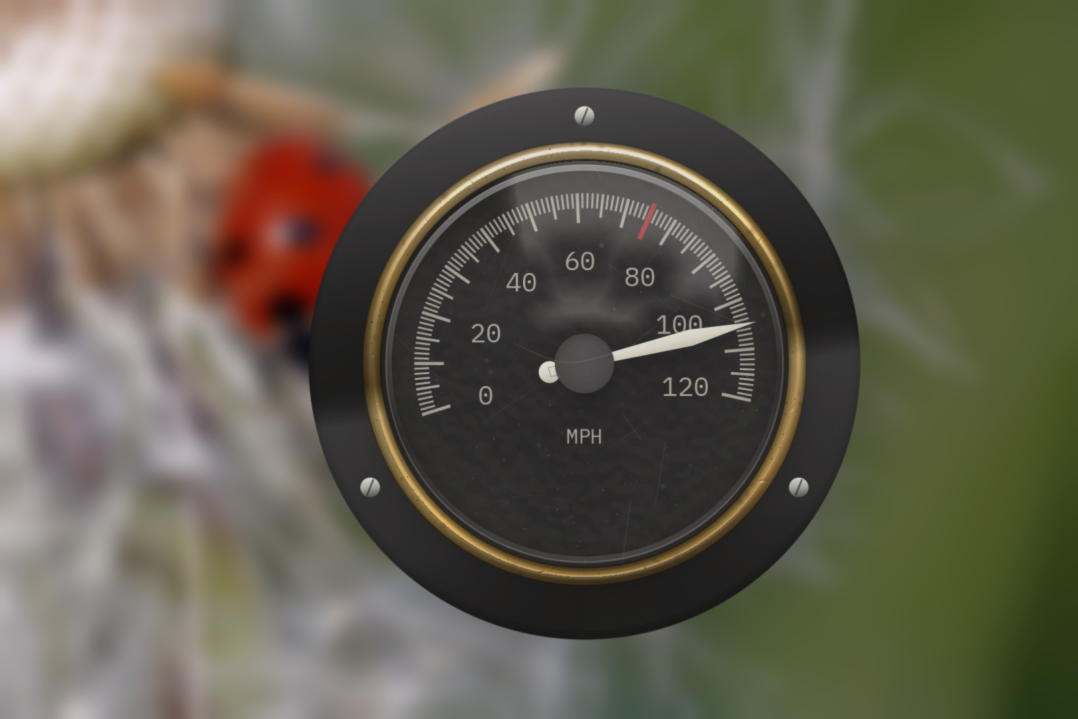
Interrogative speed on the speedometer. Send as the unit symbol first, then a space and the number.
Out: mph 105
